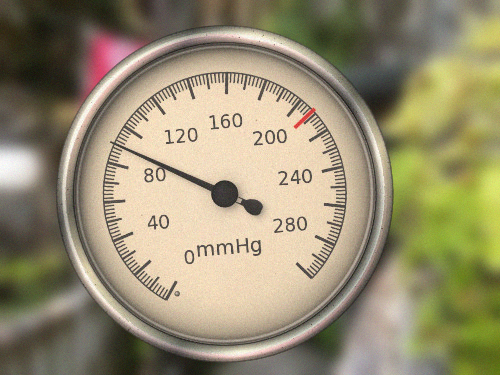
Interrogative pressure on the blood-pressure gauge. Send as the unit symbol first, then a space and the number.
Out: mmHg 90
